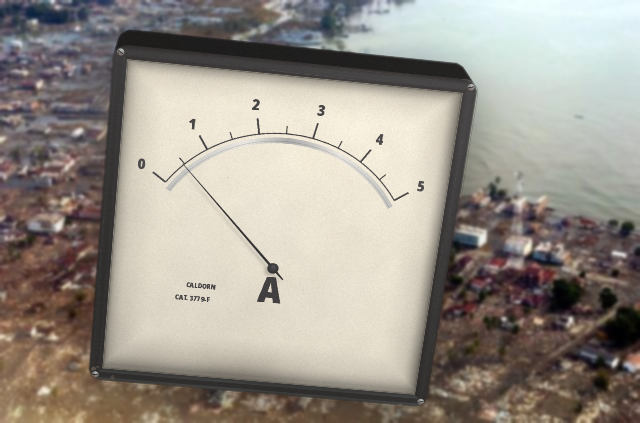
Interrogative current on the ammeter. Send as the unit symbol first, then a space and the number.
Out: A 0.5
